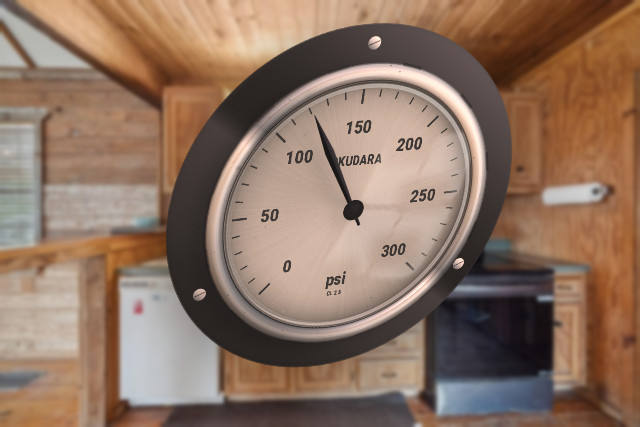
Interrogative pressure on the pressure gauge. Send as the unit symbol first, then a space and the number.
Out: psi 120
